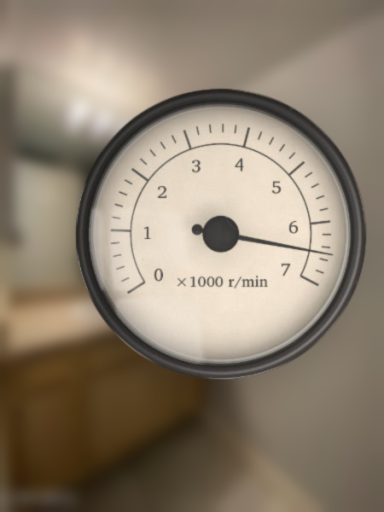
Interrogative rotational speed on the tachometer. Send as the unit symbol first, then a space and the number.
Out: rpm 6500
